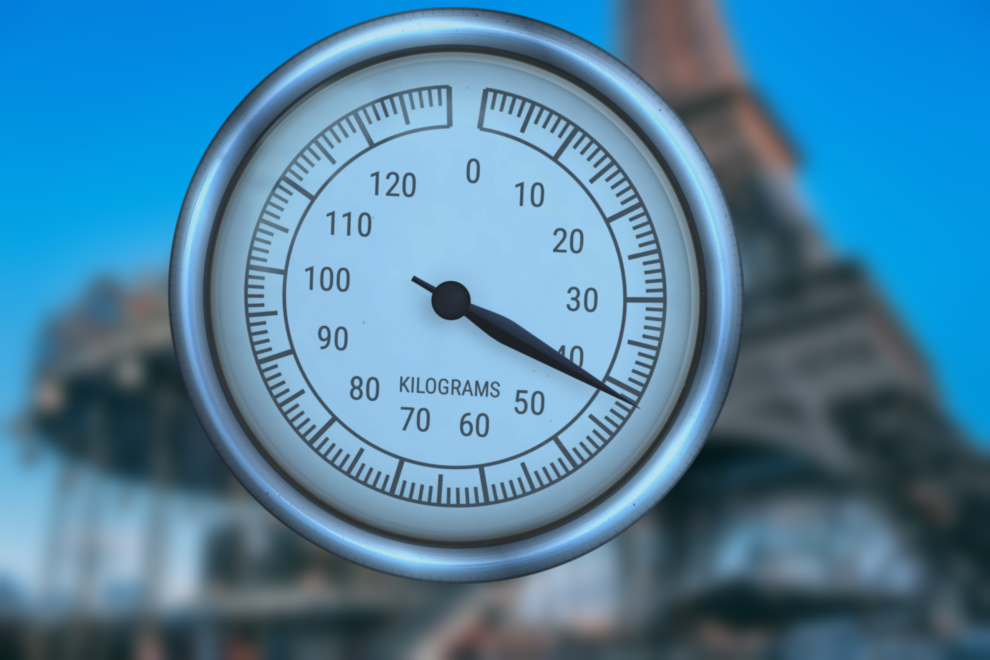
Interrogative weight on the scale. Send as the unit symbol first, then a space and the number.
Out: kg 41
